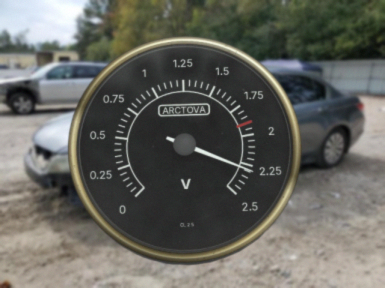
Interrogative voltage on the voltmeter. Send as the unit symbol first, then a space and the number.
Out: V 2.3
